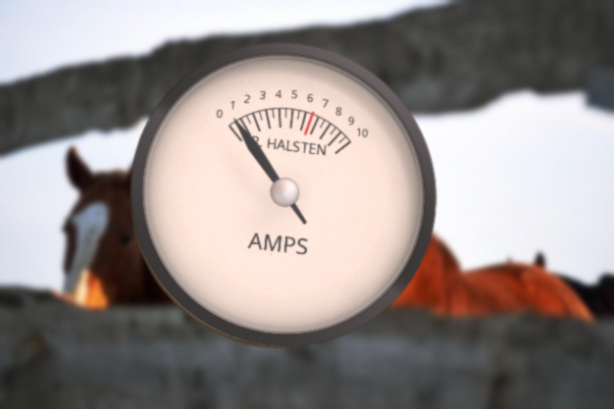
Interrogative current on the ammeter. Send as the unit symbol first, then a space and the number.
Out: A 0.5
